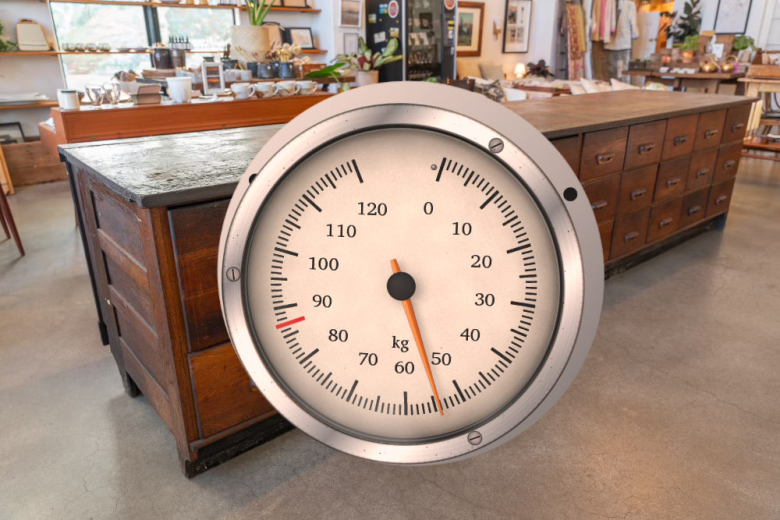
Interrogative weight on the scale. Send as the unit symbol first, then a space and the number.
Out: kg 54
